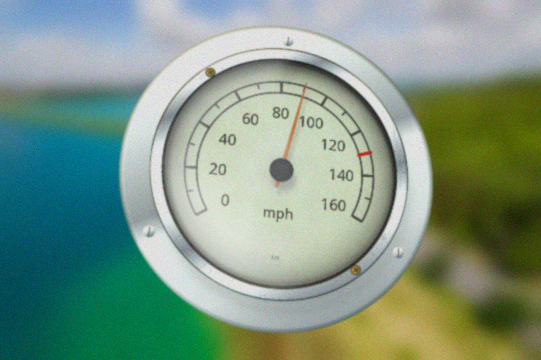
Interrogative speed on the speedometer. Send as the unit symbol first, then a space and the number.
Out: mph 90
